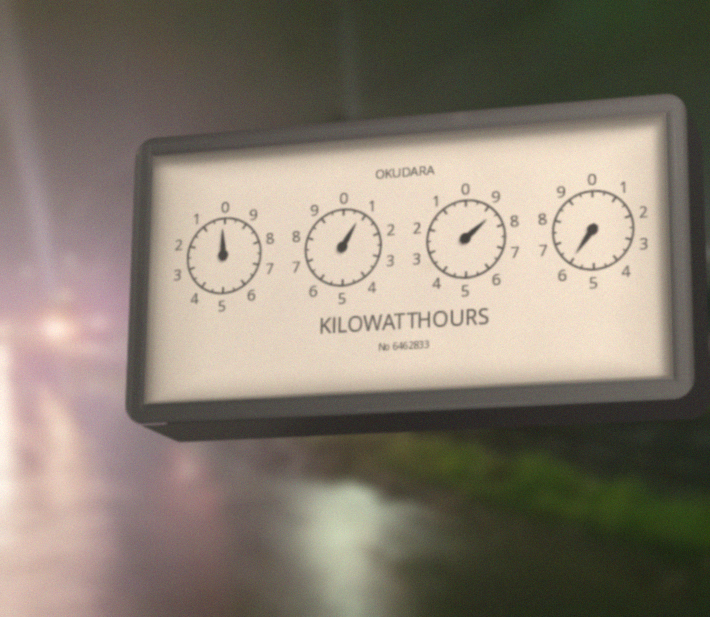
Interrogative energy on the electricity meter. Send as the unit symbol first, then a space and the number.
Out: kWh 86
